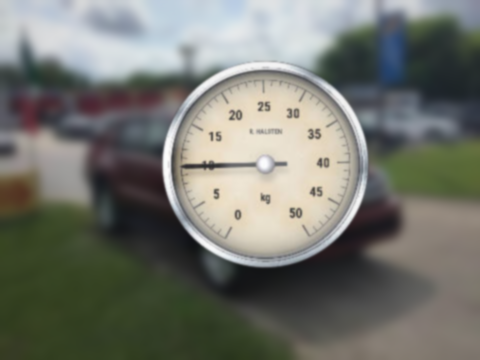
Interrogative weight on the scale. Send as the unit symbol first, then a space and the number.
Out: kg 10
